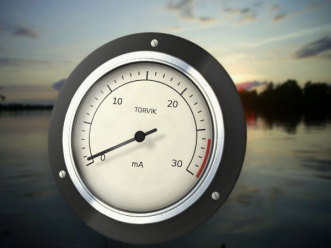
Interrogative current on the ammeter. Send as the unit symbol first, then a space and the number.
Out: mA 0.5
